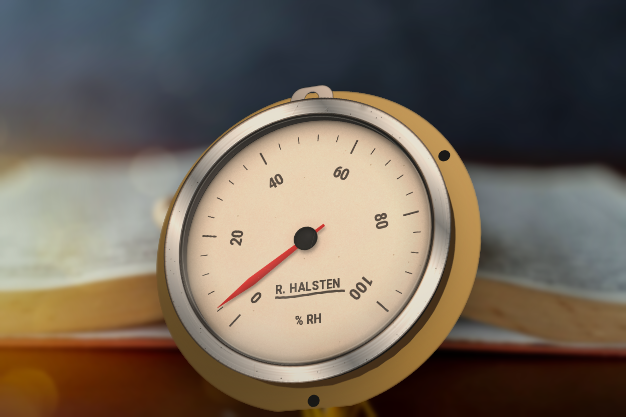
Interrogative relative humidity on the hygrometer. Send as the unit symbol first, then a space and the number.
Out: % 4
